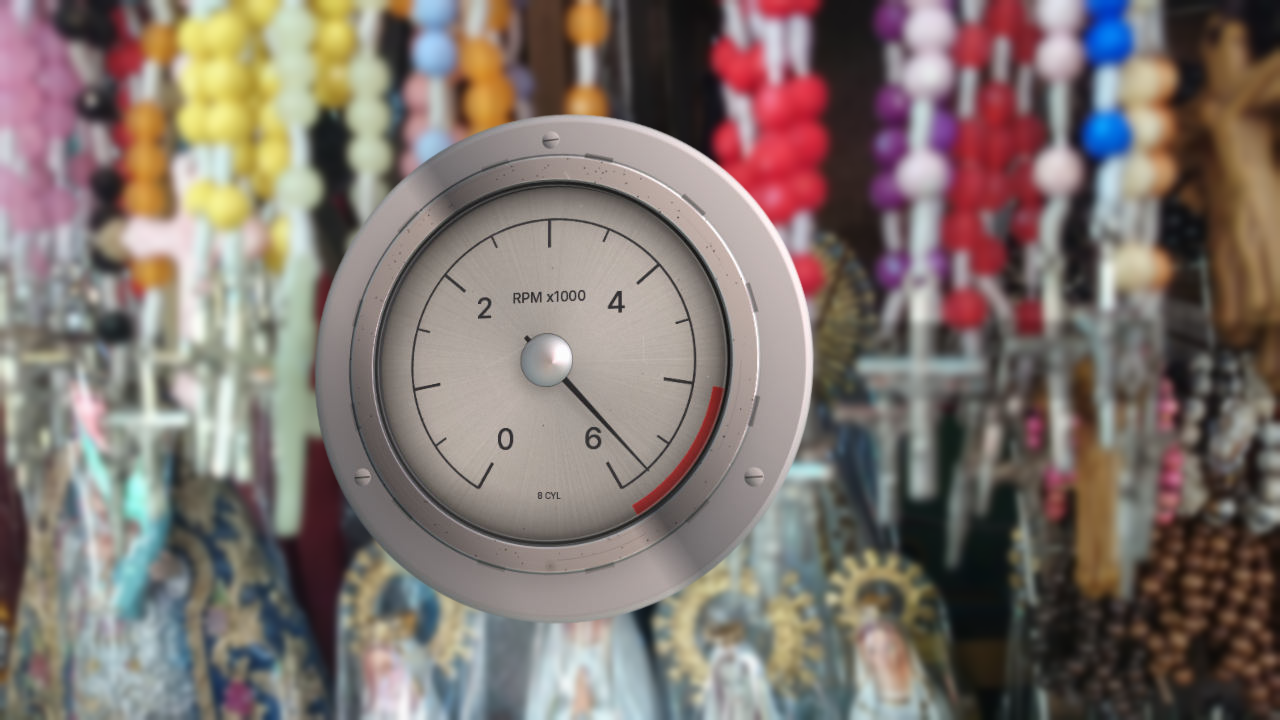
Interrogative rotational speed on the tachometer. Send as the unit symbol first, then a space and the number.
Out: rpm 5750
